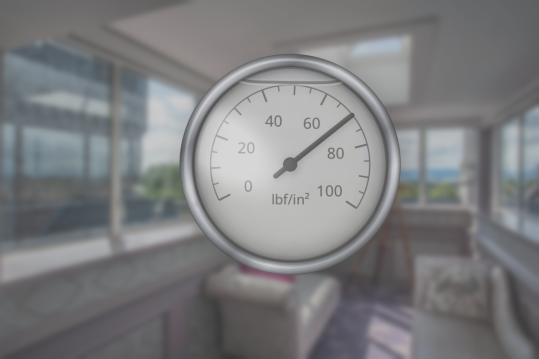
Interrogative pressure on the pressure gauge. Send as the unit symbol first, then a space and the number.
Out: psi 70
